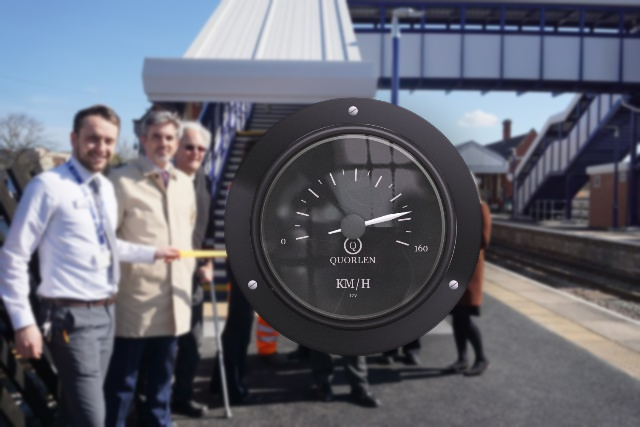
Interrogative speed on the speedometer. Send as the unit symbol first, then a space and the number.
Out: km/h 135
